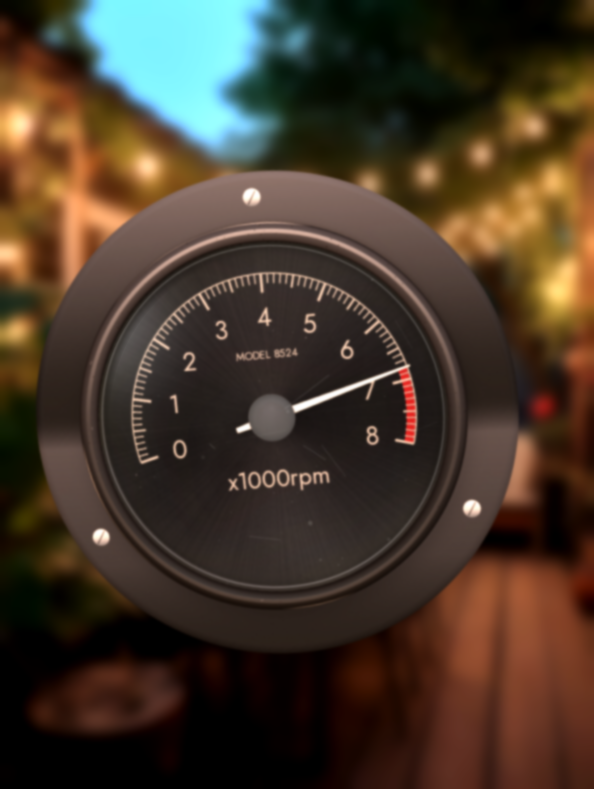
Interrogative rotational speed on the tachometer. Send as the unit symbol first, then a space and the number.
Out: rpm 6800
